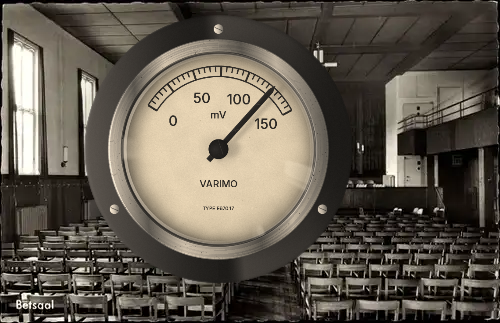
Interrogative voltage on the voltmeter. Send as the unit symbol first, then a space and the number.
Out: mV 125
